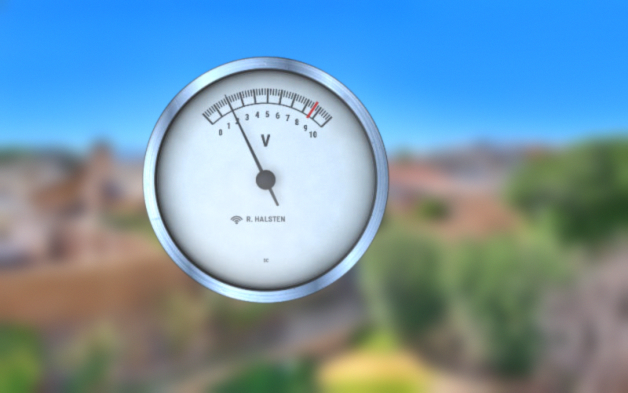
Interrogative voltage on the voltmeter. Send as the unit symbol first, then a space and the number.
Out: V 2
